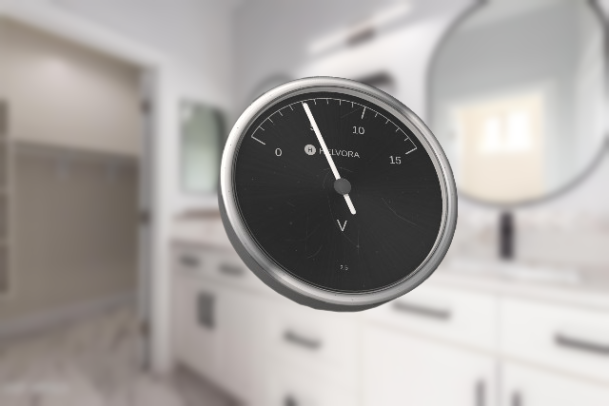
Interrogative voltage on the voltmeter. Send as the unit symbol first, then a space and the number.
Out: V 5
